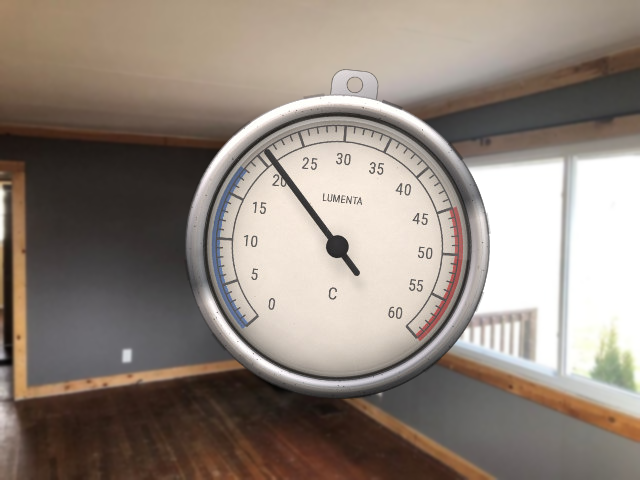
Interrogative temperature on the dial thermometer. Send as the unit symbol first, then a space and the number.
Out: °C 21
